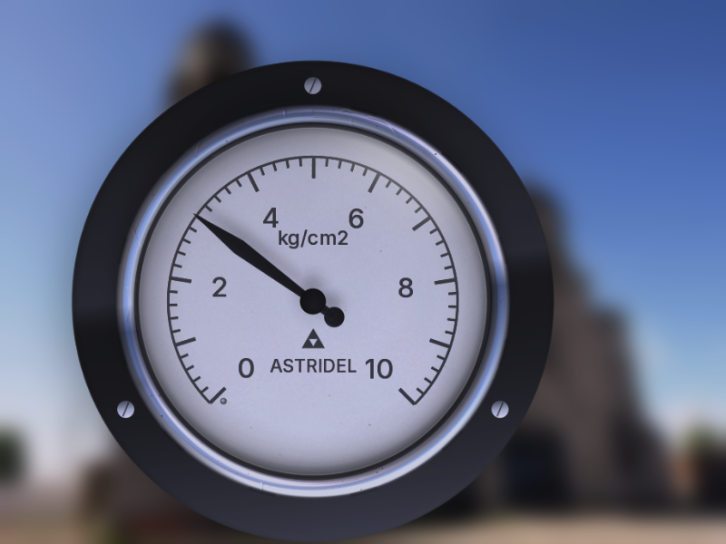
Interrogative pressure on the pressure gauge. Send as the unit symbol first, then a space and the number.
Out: kg/cm² 3
